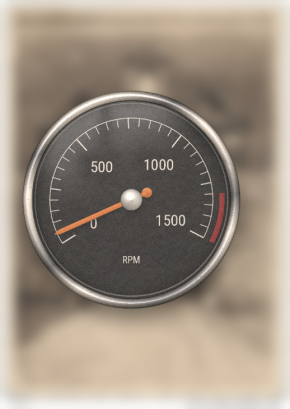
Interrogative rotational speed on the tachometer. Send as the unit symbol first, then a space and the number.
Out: rpm 50
